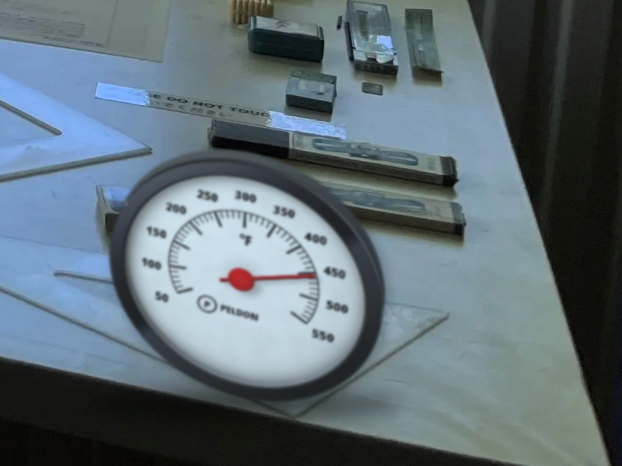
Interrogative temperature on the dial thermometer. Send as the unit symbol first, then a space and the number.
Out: °F 450
